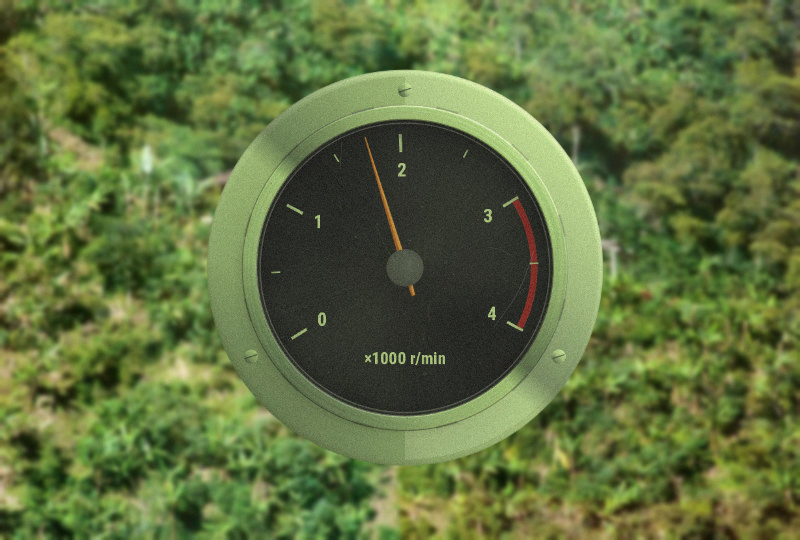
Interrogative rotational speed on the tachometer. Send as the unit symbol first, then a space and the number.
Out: rpm 1750
